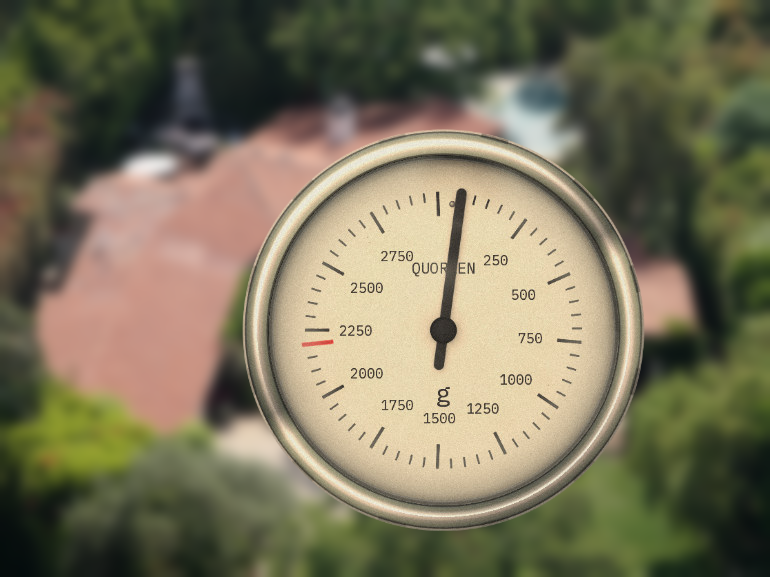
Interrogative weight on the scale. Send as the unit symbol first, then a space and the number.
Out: g 0
